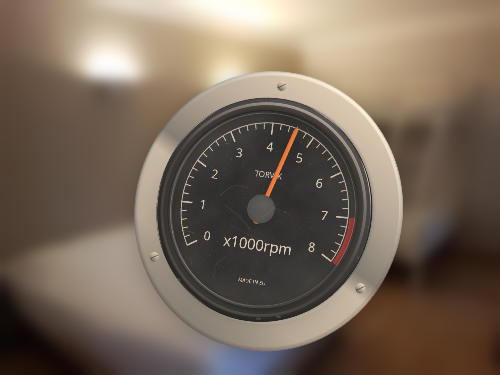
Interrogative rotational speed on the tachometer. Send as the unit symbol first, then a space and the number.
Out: rpm 4600
